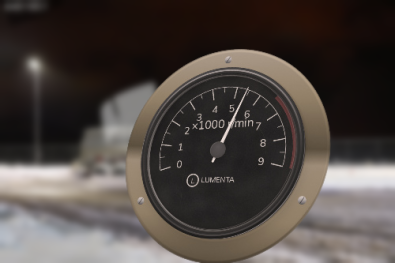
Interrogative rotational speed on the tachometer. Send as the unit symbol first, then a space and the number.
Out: rpm 5500
